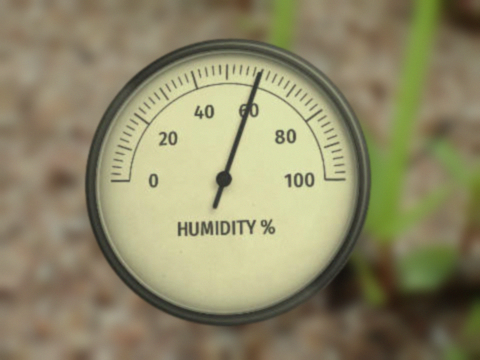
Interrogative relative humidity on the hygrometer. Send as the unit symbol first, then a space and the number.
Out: % 60
